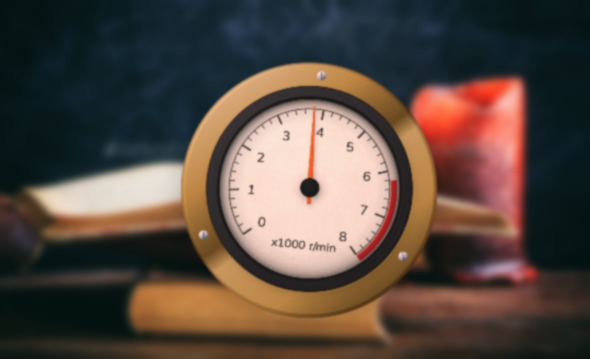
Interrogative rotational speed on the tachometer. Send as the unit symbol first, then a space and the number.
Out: rpm 3800
